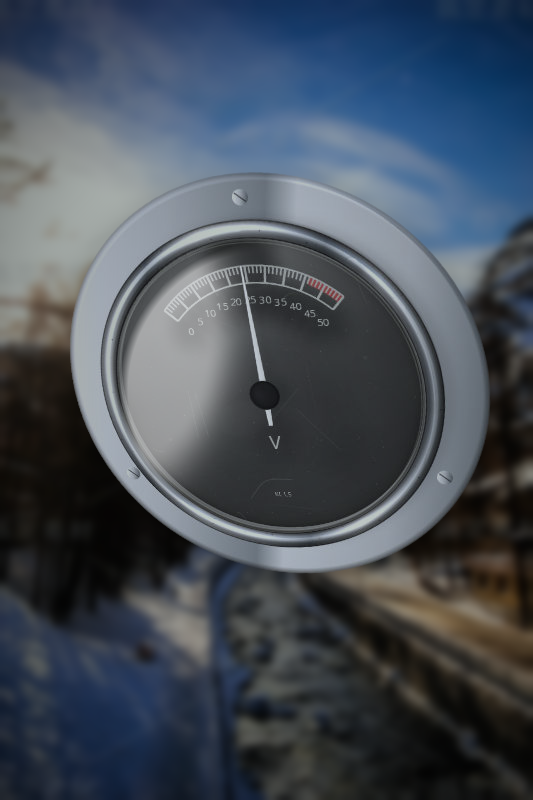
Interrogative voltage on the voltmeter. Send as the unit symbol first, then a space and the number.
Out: V 25
